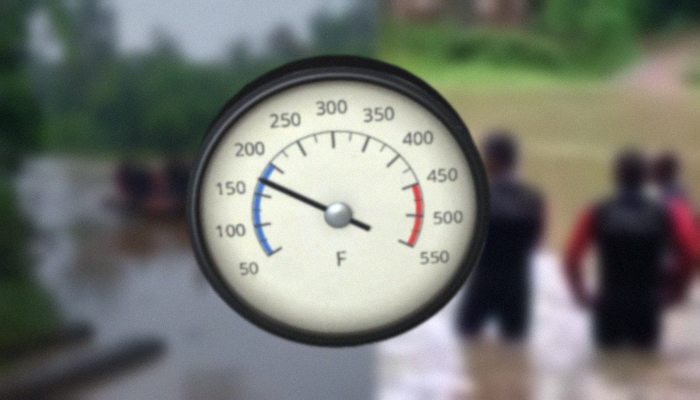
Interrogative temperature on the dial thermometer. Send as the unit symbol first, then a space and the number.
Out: °F 175
